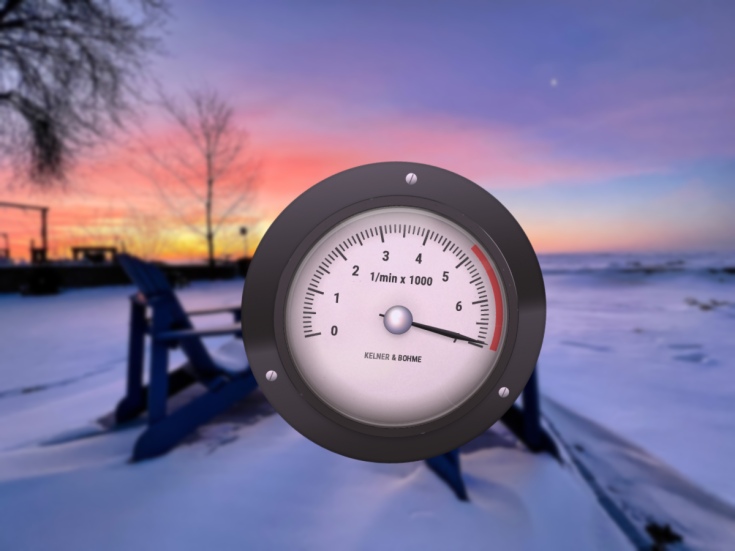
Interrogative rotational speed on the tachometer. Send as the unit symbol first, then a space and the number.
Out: rpm 6900
